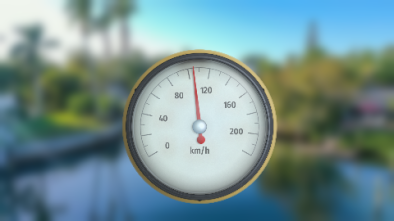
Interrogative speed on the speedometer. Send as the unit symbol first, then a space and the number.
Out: km/h 105
